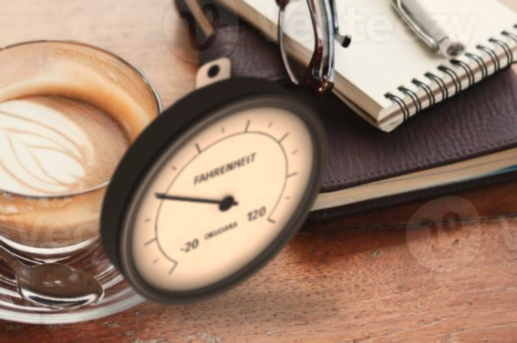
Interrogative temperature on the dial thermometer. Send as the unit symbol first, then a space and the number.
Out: °F 20
